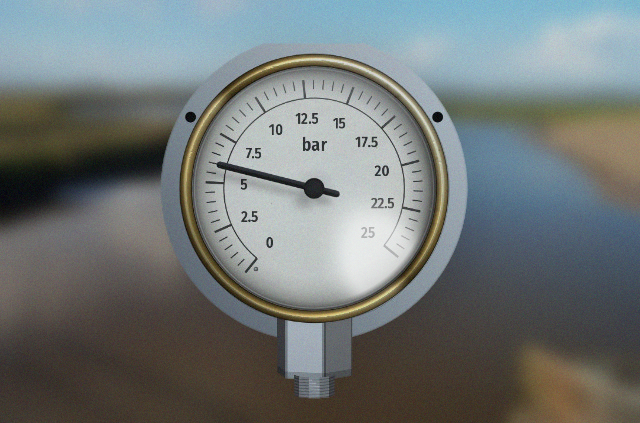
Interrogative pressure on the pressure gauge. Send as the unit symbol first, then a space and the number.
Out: bar 6
